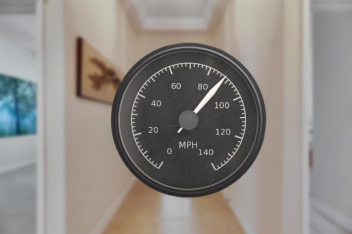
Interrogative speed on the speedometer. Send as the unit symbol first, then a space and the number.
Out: mph 88
